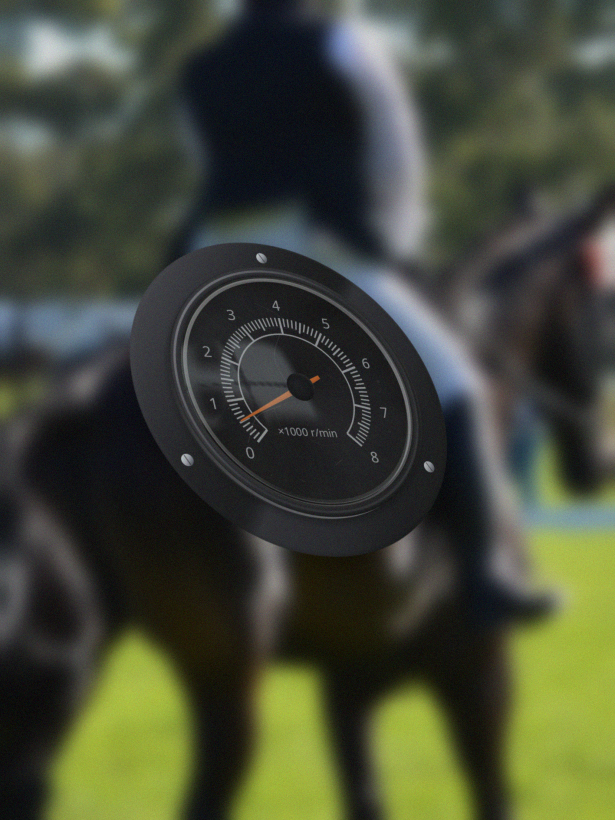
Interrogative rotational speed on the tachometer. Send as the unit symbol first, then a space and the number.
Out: rpm 500
